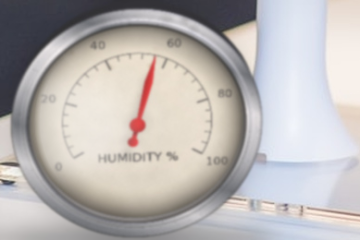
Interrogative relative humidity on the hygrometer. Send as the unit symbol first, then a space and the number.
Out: % 56
